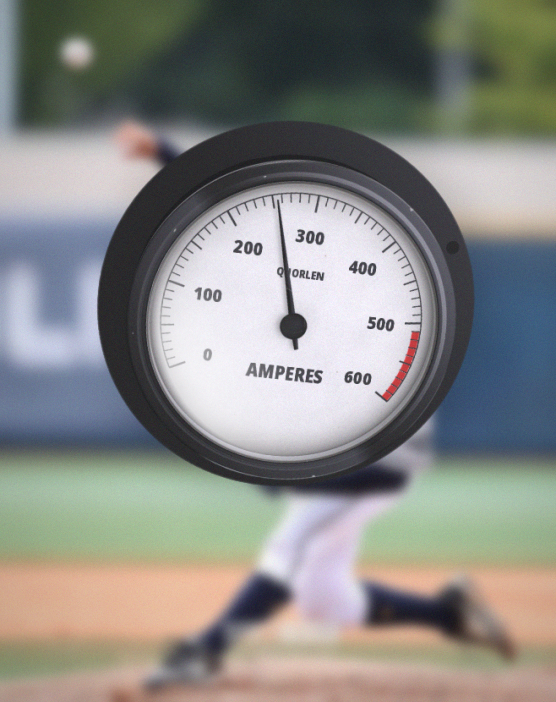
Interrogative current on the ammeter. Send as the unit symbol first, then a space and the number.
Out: A 255
